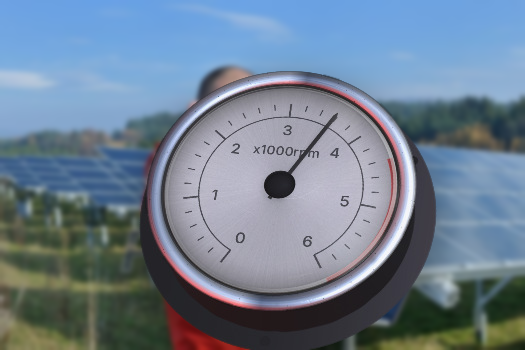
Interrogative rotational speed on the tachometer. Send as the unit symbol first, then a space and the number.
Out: rpm 3600
